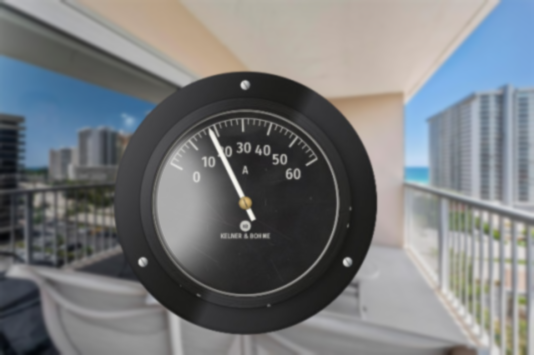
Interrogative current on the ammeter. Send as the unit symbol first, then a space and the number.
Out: A 18
